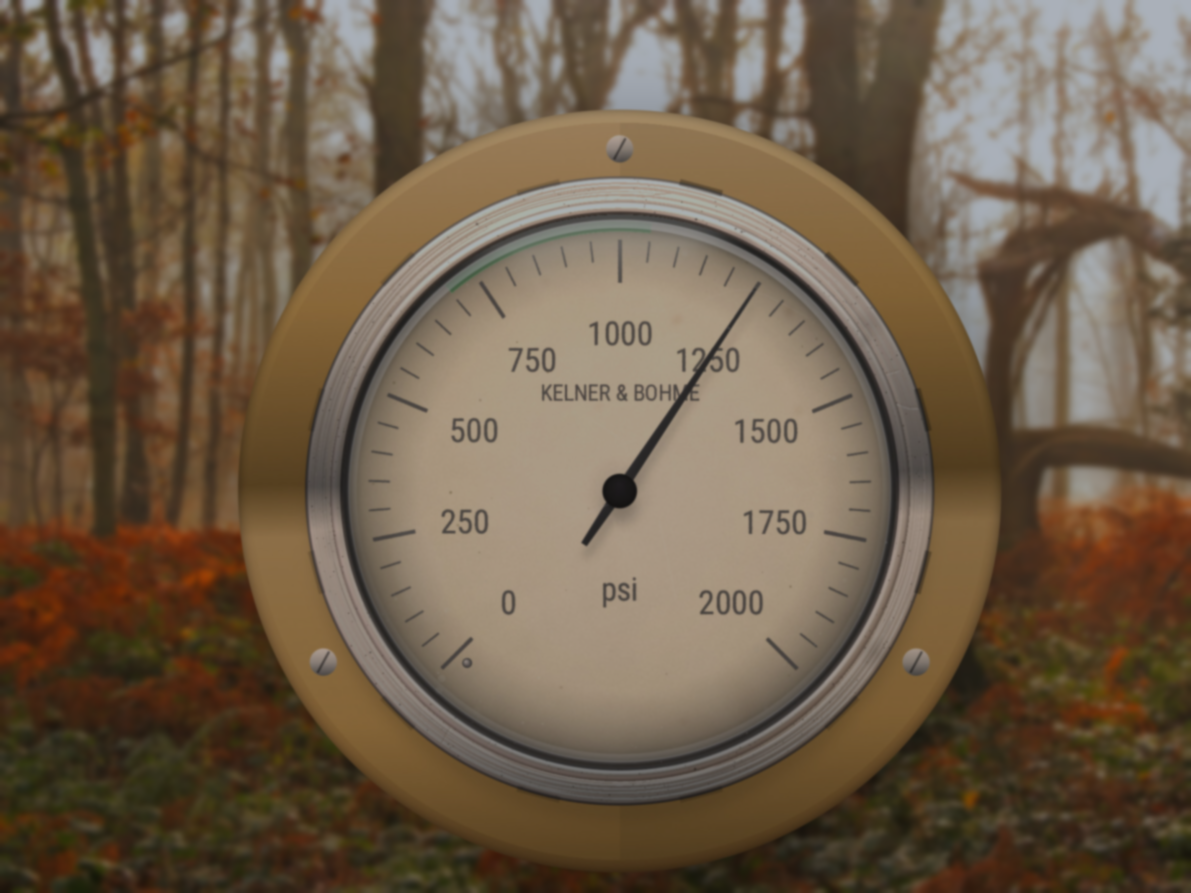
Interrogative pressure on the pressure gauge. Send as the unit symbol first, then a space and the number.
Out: psi 1250
